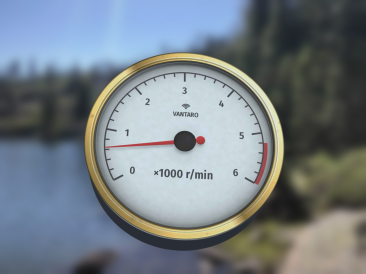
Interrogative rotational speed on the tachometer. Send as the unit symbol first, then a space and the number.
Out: rpm 600
